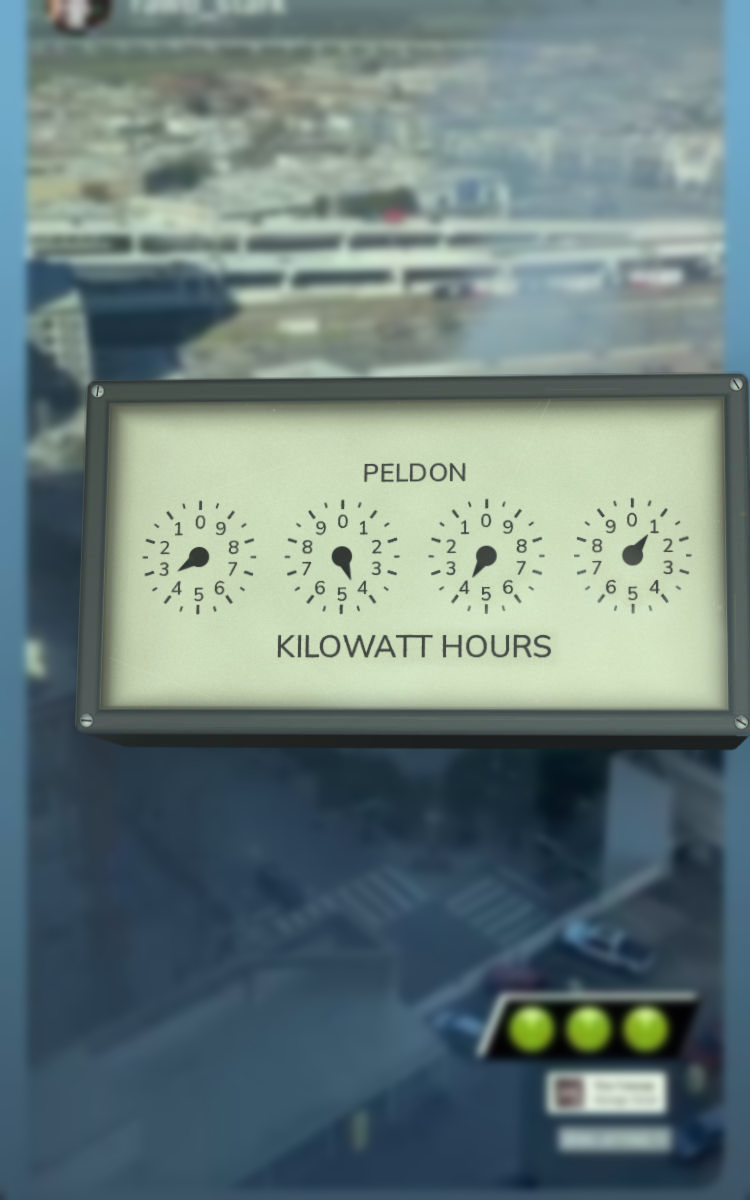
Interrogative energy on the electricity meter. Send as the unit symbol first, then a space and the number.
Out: kWh 3441
